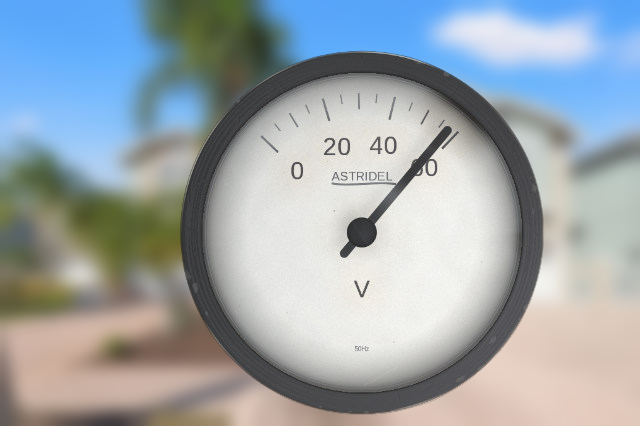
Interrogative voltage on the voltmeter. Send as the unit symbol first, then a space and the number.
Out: V 57.5
